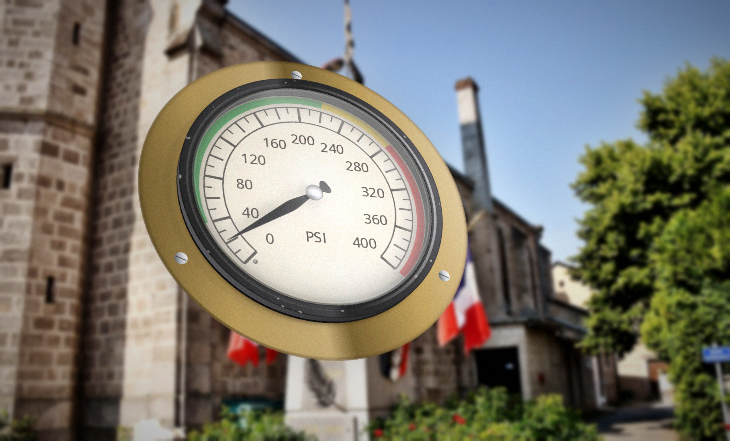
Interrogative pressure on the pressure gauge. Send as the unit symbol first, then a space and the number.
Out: psi 20
